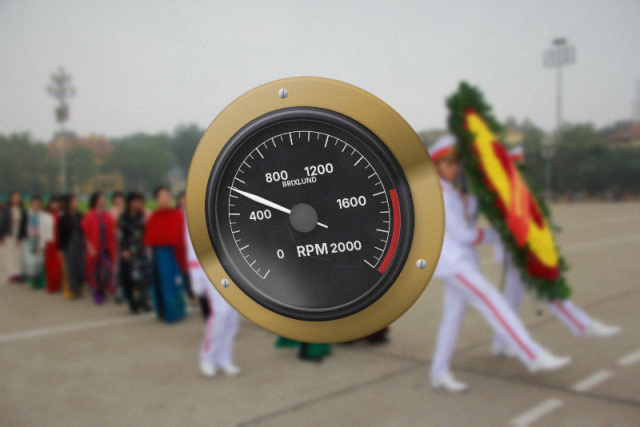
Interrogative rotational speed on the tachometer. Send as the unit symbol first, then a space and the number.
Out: rpm 550
